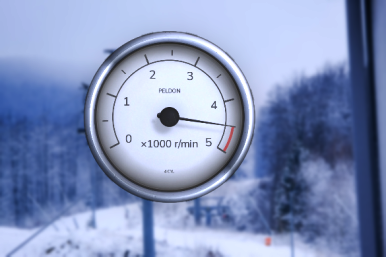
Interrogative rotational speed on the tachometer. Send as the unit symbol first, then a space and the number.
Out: rpm 4500
